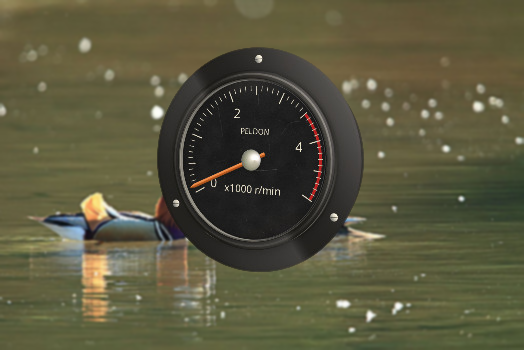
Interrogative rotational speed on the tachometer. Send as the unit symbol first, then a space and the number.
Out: rpm 100
